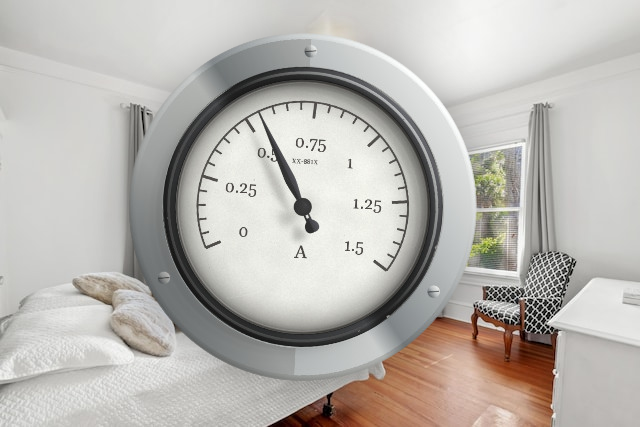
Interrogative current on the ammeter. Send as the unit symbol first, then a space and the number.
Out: A 0.55
